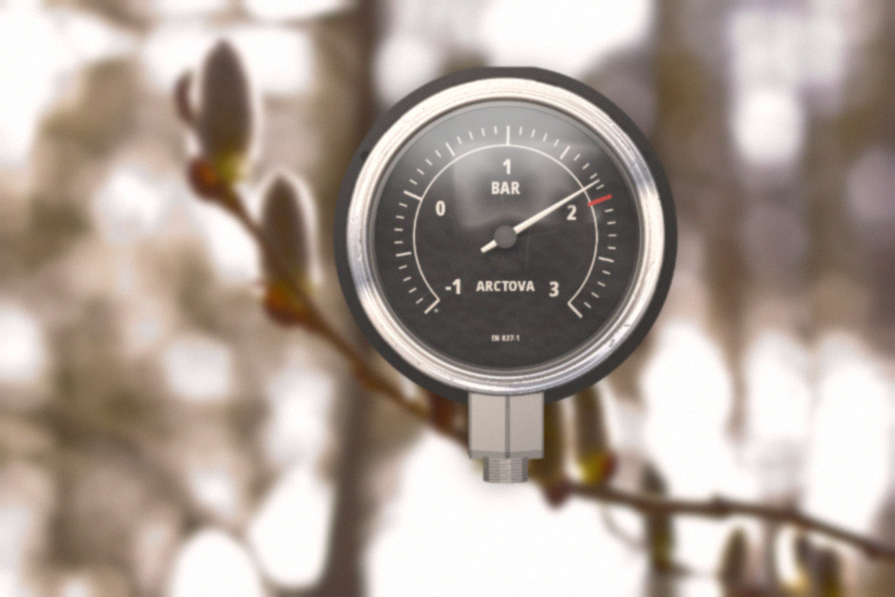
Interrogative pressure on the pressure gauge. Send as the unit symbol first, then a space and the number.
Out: bar 1.85
